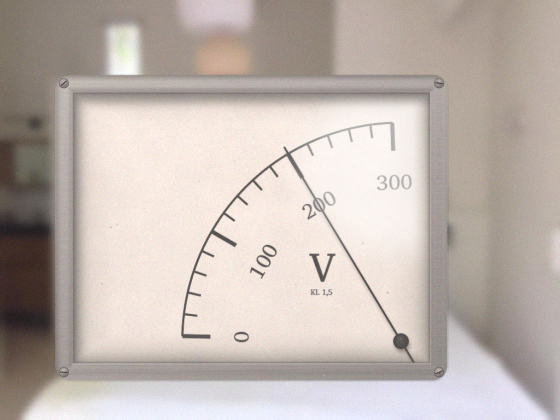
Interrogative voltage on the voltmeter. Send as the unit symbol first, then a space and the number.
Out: V 200
